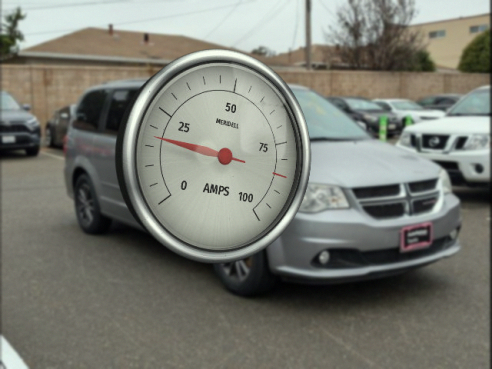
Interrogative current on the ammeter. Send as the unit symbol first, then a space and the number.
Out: A 17.5
